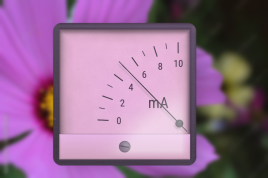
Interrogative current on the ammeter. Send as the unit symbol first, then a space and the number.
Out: mA 5
